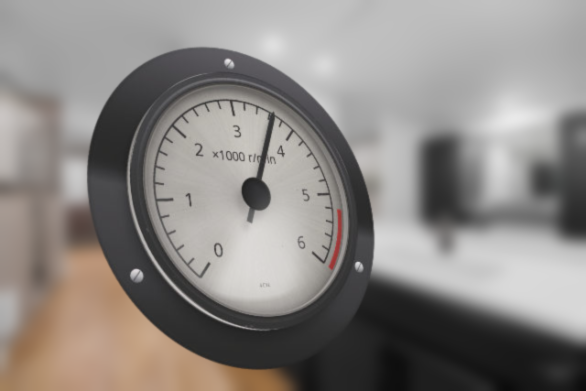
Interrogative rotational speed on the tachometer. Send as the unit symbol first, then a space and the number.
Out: rpm 3600
